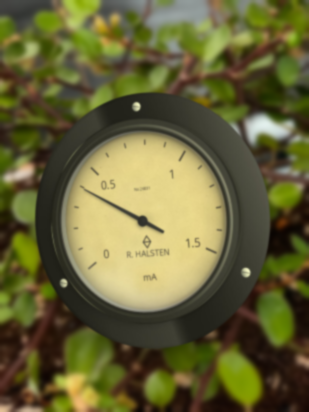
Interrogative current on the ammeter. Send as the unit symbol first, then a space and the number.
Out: mA 0.4
